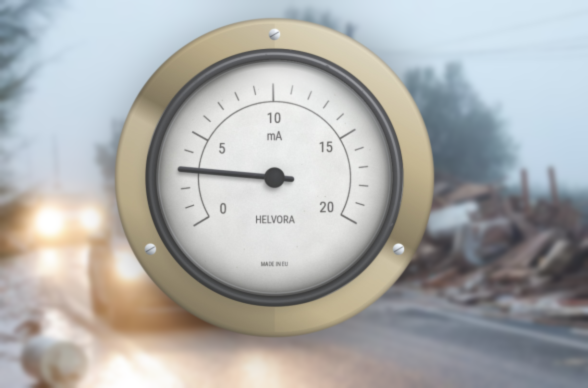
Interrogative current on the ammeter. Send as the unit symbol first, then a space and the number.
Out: mA 3
